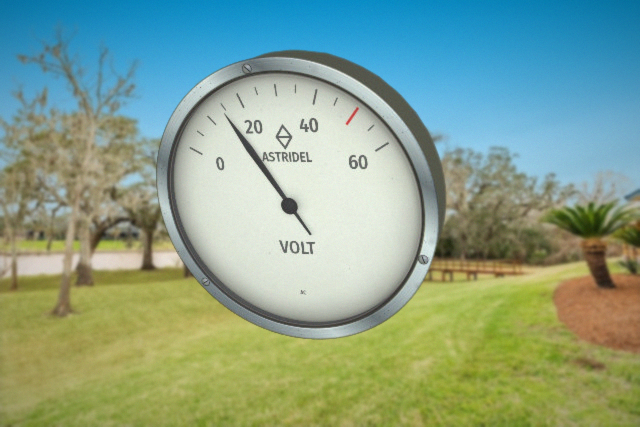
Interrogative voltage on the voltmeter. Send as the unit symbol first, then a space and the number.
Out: V 15
